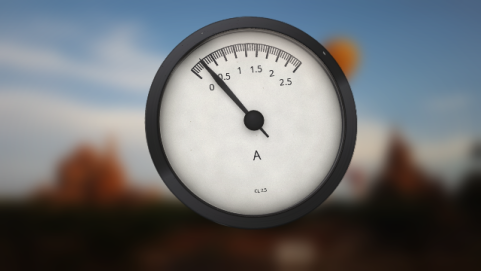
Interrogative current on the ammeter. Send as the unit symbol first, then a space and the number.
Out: A 0.25
